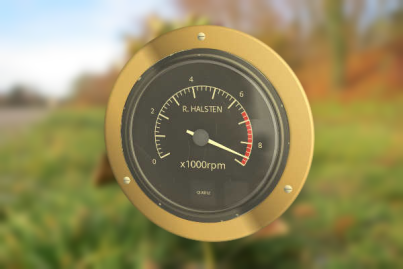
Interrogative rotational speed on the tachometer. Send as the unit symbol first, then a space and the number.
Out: rpm 8600
